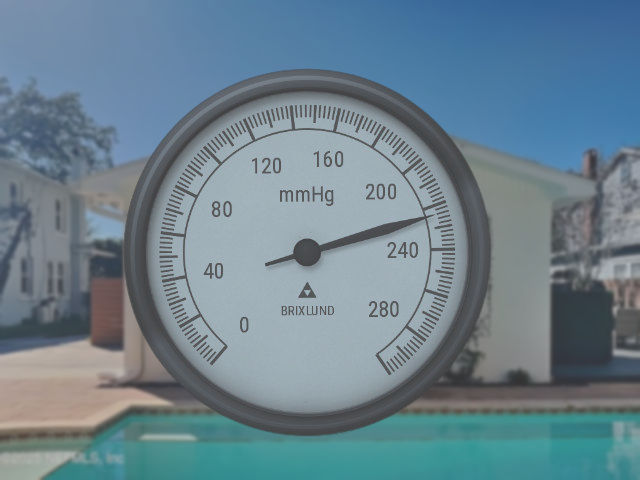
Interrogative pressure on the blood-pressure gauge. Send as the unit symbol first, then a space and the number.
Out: mmHg 224
